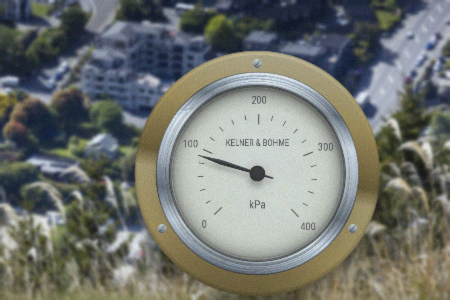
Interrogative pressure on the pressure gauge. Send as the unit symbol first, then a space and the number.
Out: kPa 90
